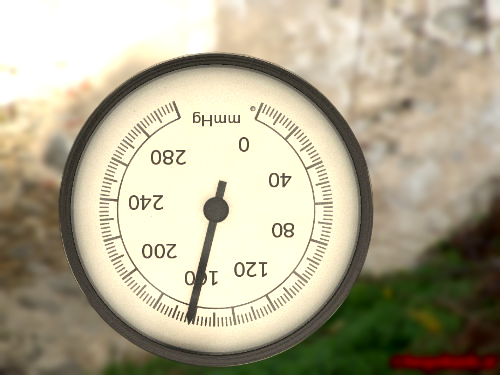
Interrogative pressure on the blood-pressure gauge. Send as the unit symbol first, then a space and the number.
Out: mmHg 162
